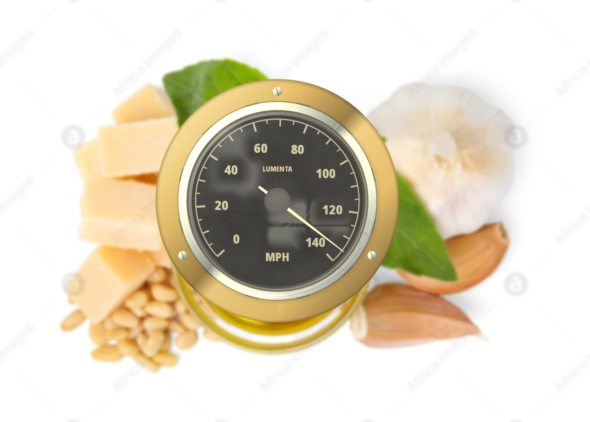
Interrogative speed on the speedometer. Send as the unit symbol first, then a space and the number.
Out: mph 135
